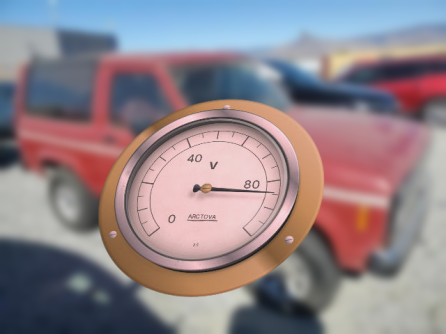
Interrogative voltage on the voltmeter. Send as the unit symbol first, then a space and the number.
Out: V 85
